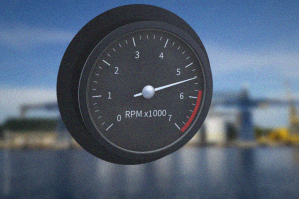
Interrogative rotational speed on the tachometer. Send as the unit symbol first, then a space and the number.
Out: rpm 5400
